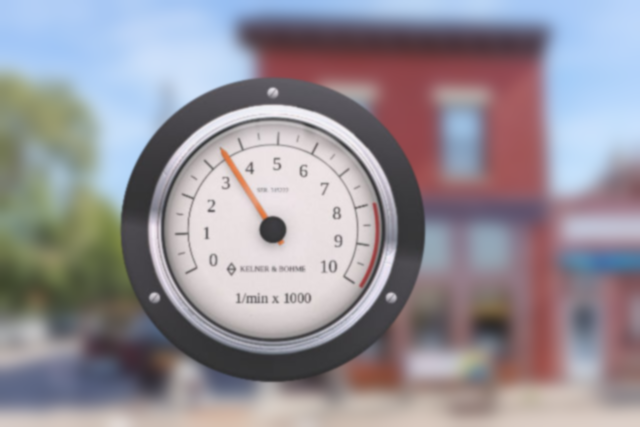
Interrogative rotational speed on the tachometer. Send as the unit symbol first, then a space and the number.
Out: rpm 3500
